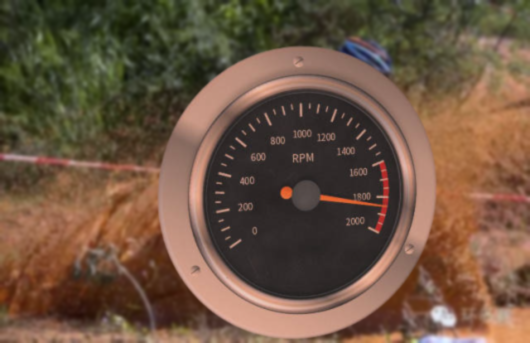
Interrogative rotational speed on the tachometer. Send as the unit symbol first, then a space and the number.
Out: rpm 1850
